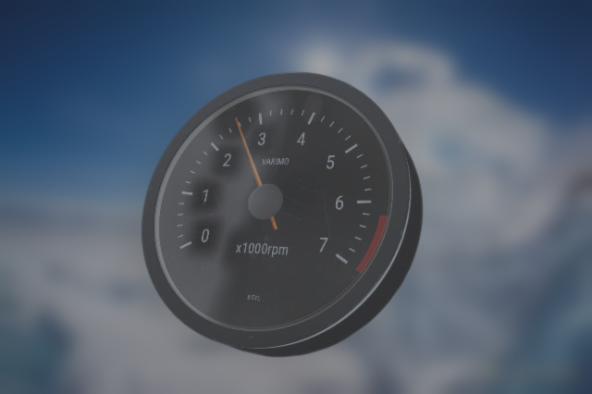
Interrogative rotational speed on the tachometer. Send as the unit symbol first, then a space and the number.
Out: rpm 2600
